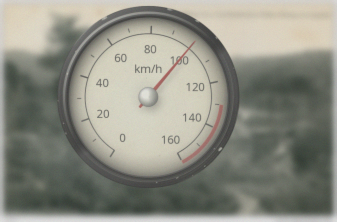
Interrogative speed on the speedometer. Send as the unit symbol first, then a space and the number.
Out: km/h 100
